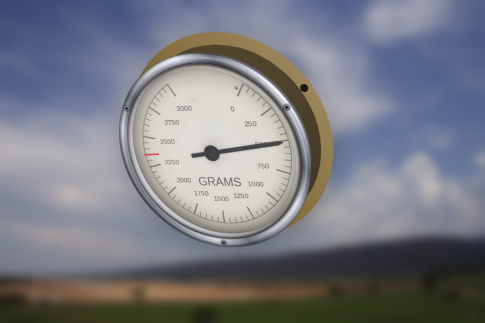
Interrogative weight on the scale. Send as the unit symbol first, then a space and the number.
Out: g 500
